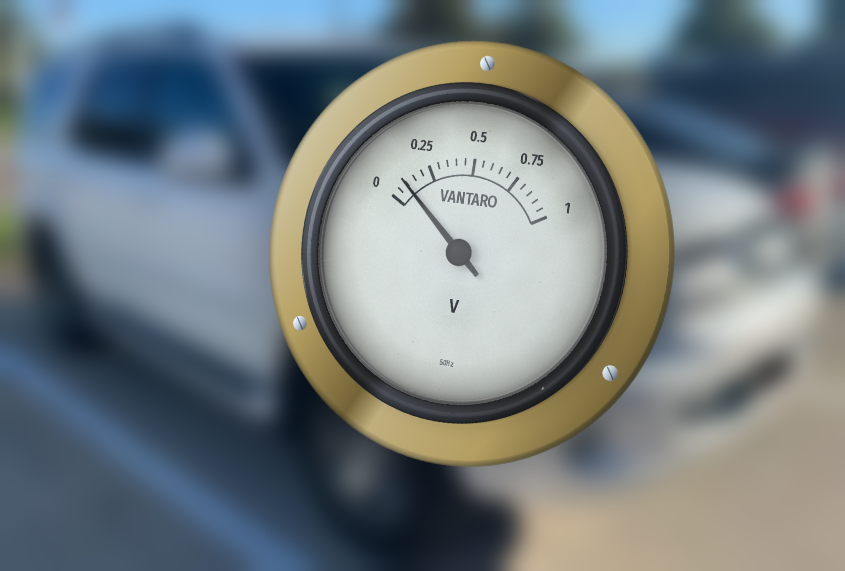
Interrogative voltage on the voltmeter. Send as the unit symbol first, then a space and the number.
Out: V 0.1
